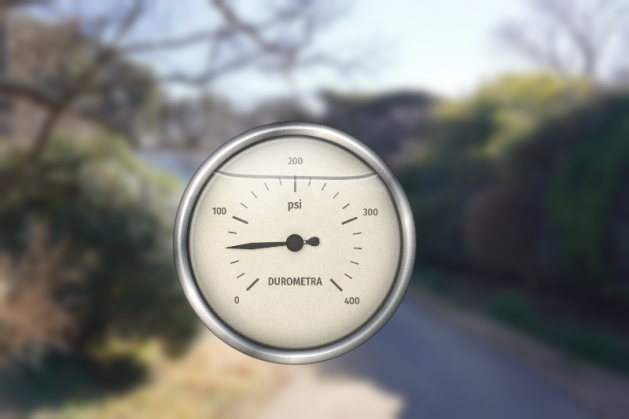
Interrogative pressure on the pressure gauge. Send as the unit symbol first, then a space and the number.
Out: psi 60
